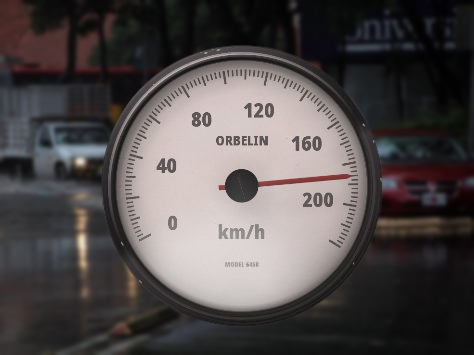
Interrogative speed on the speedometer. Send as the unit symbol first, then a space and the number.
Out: km/h 186
